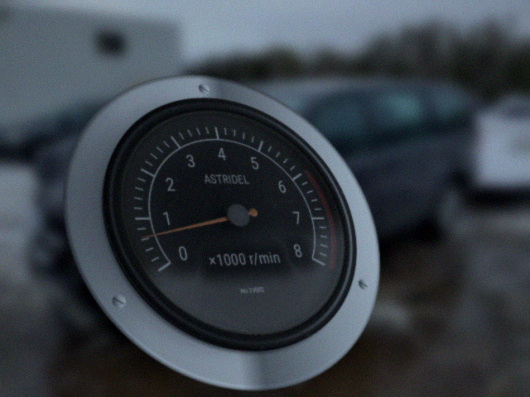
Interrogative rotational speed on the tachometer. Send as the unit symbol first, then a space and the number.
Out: rpm 600
